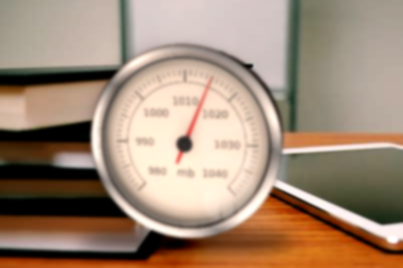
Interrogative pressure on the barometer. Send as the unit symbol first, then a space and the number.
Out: mbar 1015
